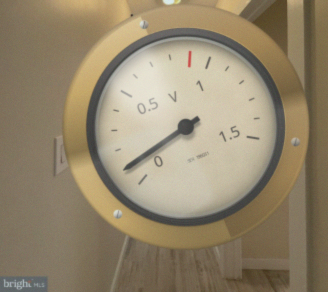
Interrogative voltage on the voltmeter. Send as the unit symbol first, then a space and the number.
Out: V 0.1
